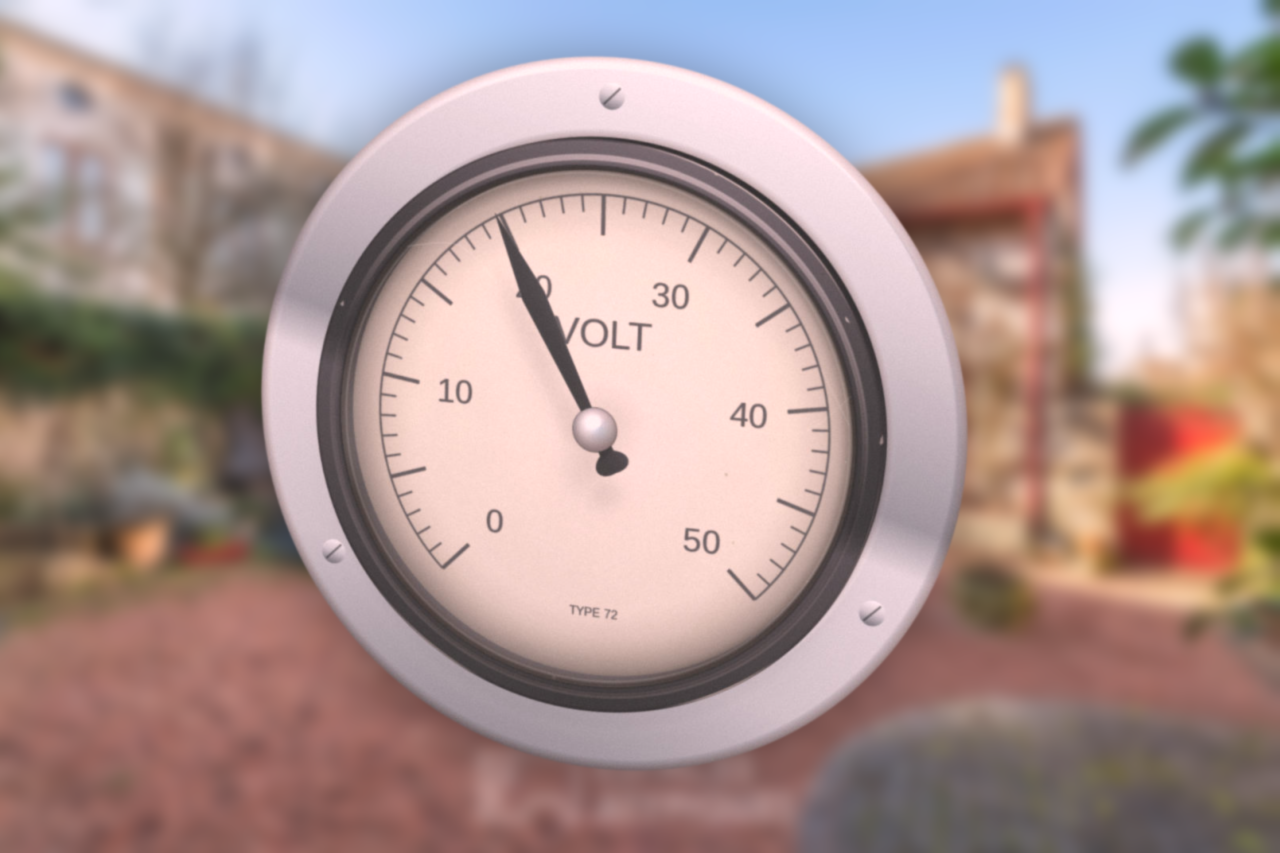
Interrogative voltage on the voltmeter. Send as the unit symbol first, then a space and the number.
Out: V 20
